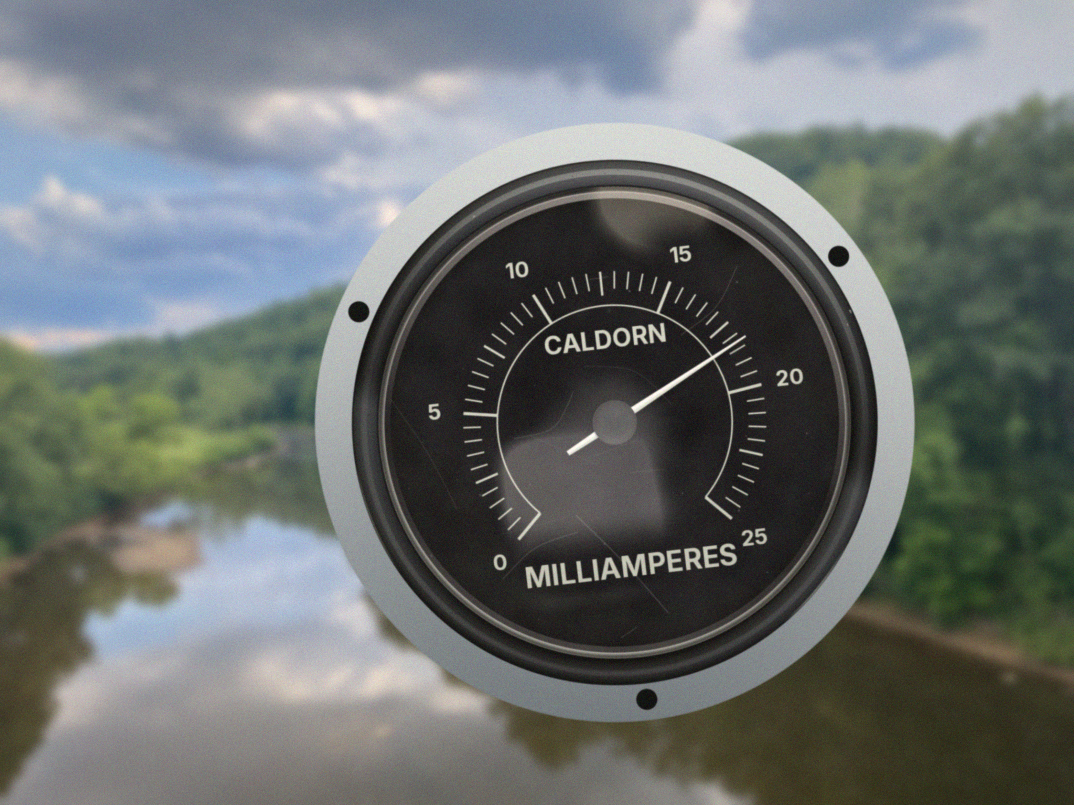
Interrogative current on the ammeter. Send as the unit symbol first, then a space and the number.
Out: mA 18.25
